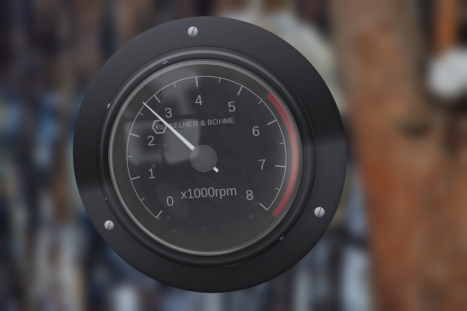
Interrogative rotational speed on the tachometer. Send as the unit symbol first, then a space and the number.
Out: rpm 2750
